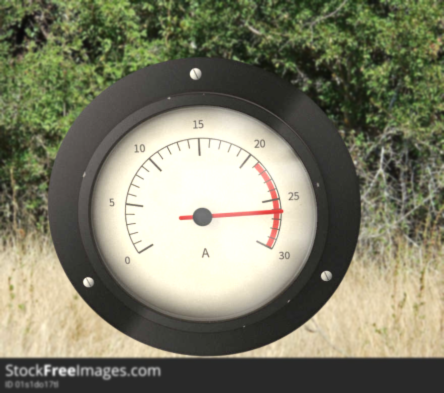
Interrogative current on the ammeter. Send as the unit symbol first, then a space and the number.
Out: A 26
